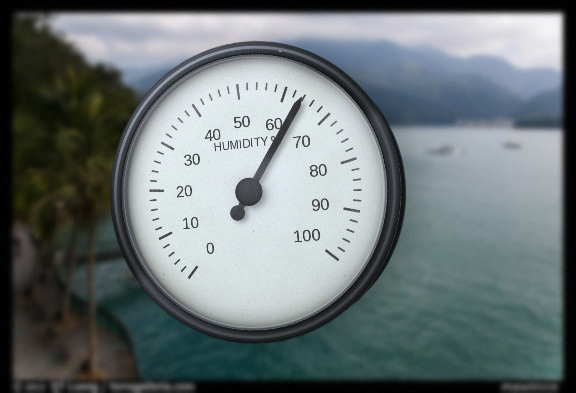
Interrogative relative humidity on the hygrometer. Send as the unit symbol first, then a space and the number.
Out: % 64
